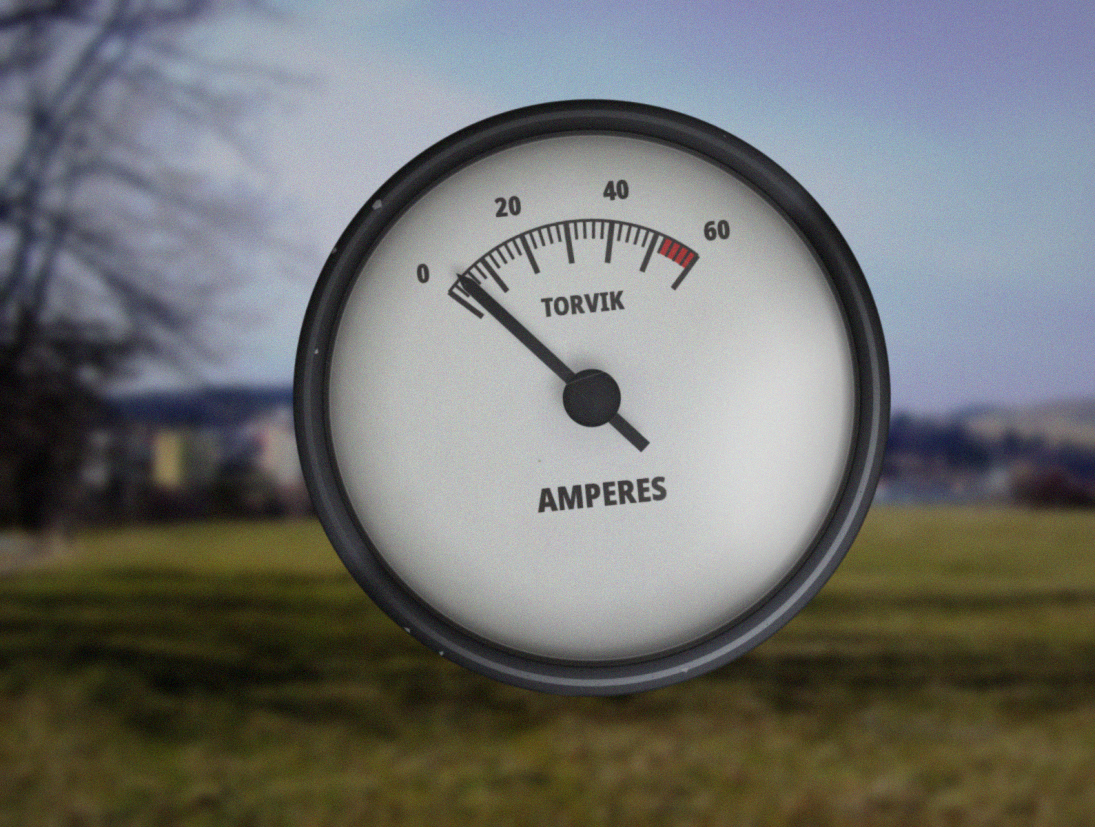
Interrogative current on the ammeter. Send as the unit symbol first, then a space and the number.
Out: A 4
